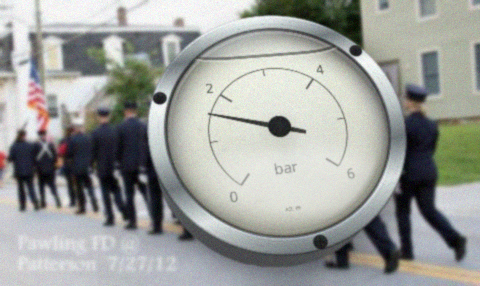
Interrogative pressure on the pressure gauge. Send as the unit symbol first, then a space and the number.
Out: bar 1.5
